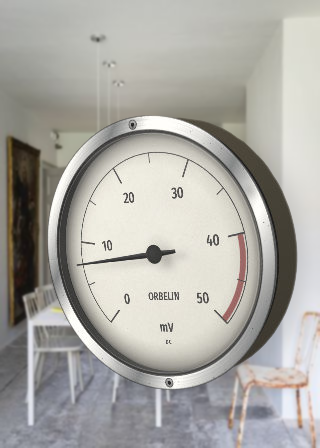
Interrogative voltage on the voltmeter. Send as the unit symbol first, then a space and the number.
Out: mV 7.5
